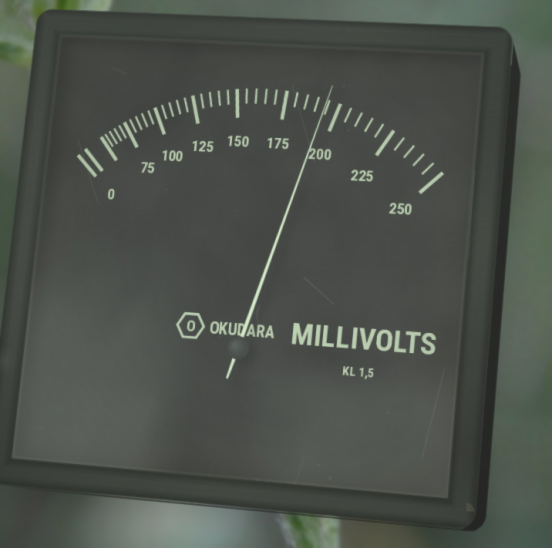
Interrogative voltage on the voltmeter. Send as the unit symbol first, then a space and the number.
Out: mV 195
